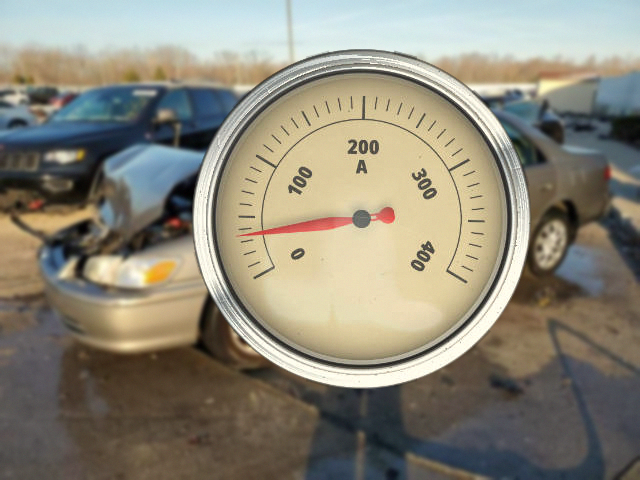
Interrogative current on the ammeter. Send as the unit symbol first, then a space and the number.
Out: A 35
